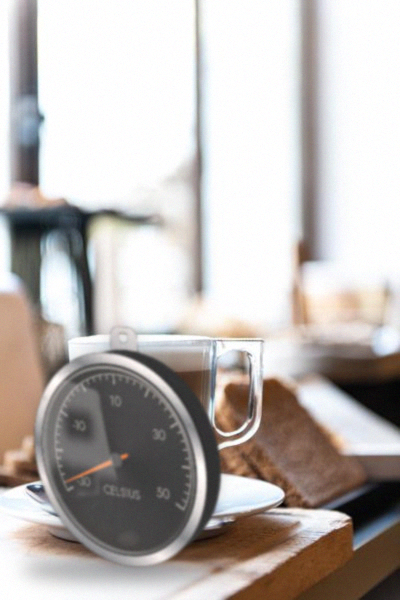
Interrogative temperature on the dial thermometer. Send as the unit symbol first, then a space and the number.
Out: °C -28
